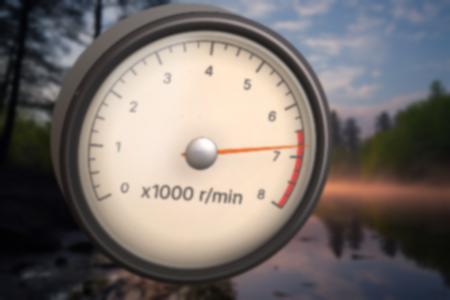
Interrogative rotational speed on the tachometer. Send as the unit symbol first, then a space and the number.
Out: rpm 6750
